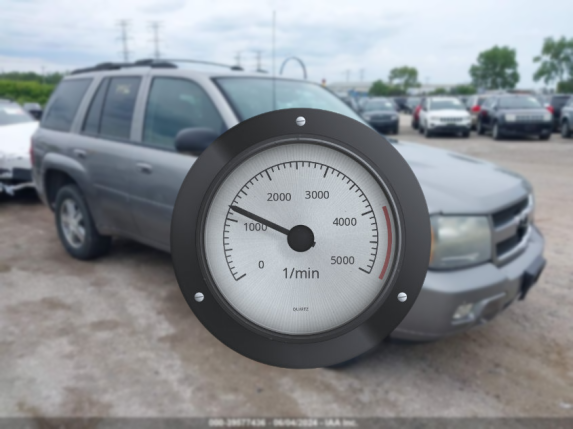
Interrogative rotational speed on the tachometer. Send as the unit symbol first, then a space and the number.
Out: rpm 1200
